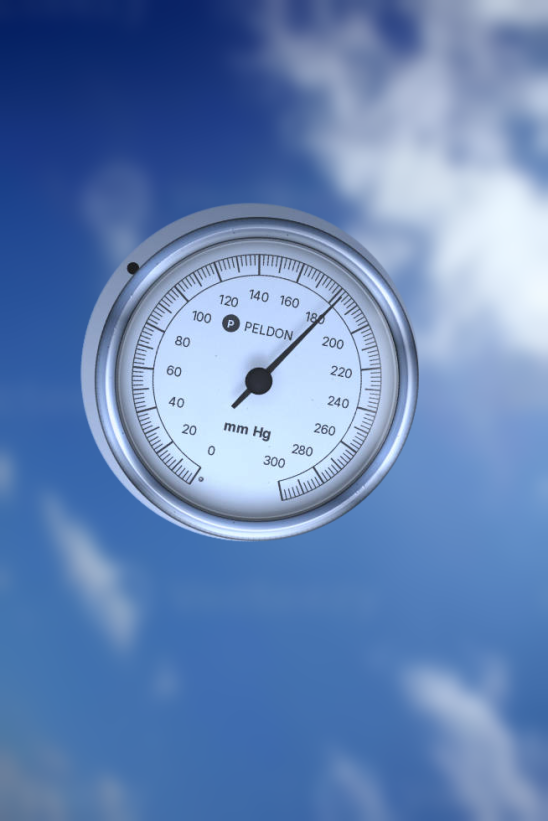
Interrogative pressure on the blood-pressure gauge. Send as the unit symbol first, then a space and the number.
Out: mmHg 182
